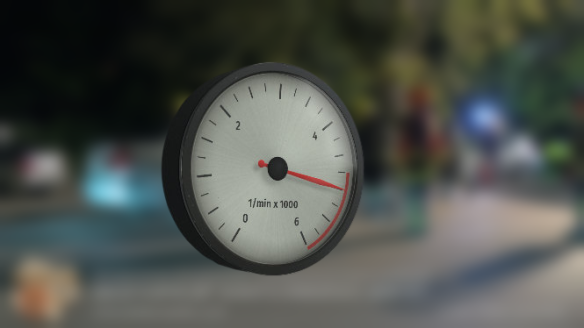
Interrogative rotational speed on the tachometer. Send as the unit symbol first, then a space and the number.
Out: rpm 5000
